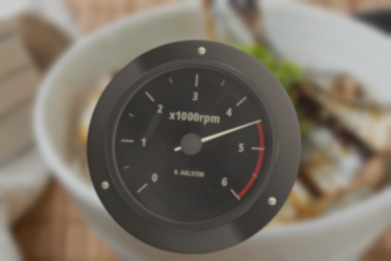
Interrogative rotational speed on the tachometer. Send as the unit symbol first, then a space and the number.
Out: rpm 4500
